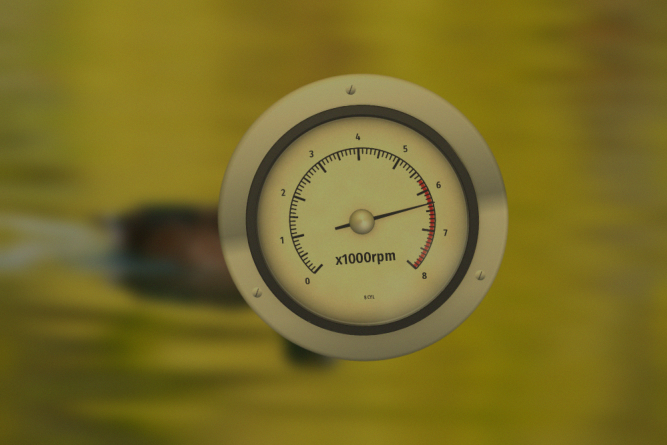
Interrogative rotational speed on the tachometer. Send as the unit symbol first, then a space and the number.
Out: rpm 6300
